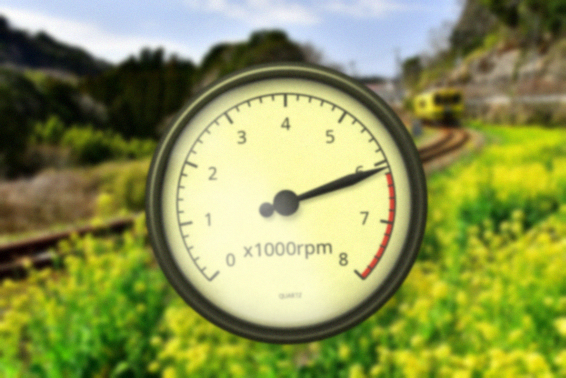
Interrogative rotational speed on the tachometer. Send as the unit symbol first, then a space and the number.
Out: rpm 6100
